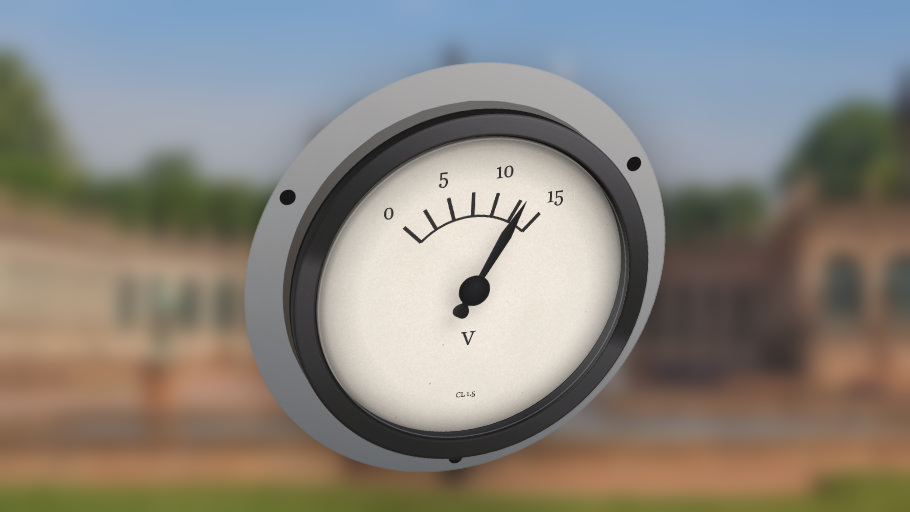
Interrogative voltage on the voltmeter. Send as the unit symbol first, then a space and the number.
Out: V 12.5
